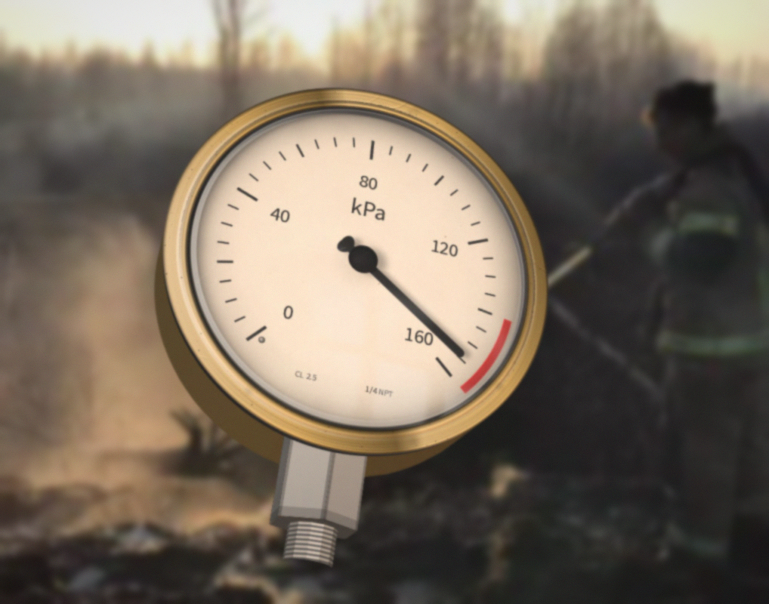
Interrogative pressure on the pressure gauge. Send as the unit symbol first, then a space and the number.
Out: kPa 155
